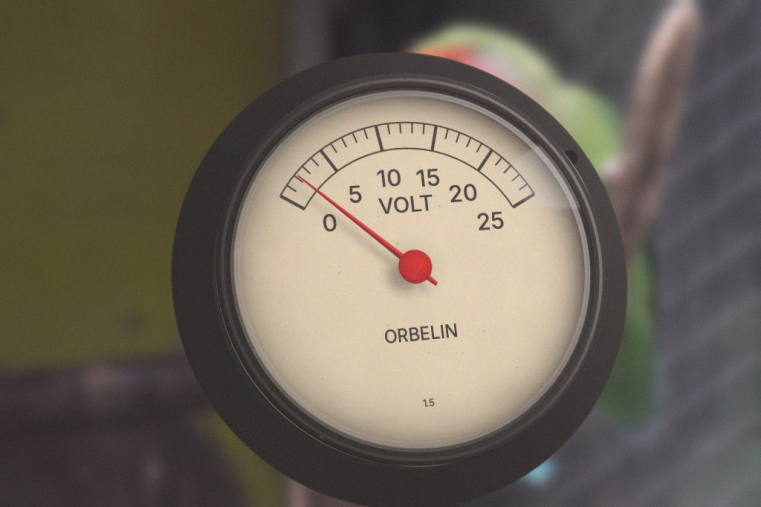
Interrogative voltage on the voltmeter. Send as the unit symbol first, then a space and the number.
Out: V 2
